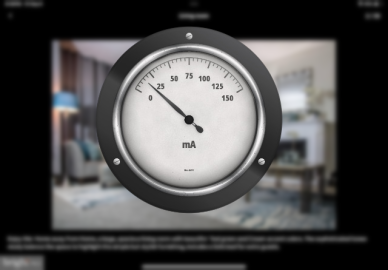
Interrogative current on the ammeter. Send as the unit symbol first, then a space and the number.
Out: mA 15
